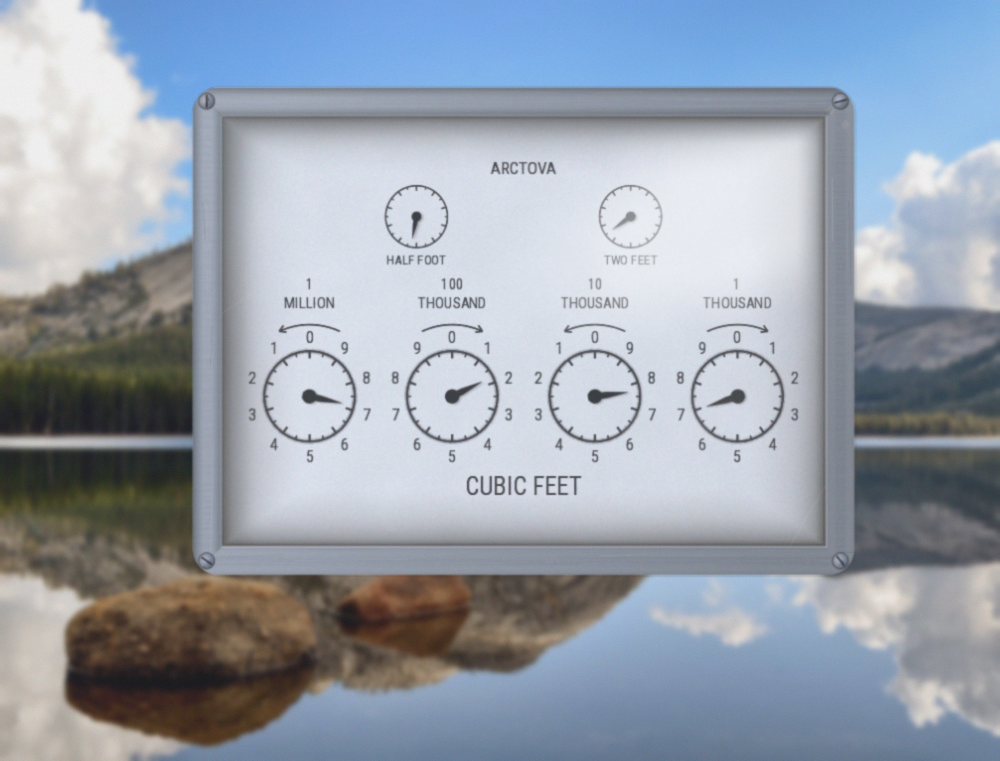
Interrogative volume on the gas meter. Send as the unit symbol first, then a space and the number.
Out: ft³ 717700
